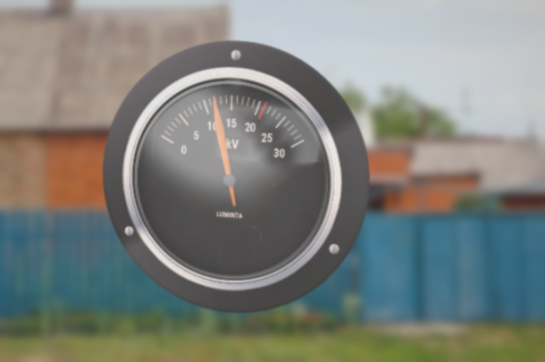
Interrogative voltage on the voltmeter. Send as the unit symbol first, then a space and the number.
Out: kV 12
